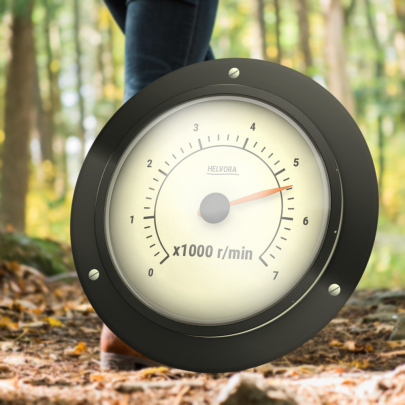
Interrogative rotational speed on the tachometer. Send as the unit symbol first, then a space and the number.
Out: rpm 5400
